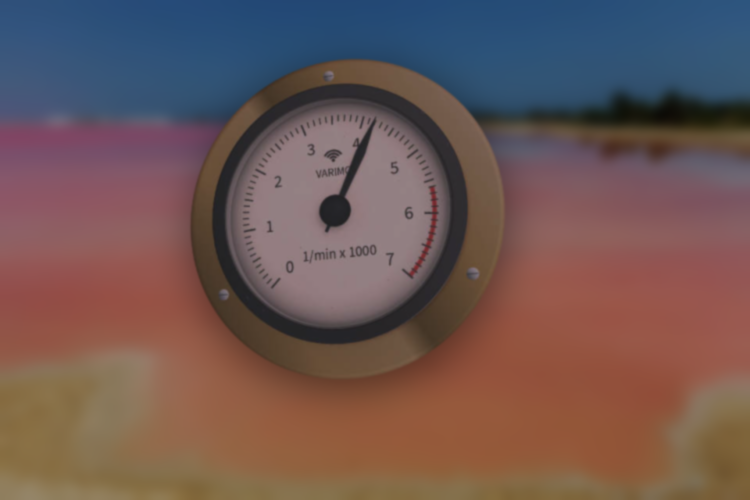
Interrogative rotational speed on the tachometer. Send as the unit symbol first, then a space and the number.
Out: rpm 4200
